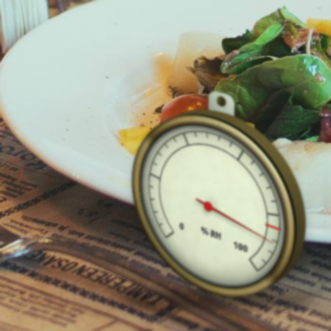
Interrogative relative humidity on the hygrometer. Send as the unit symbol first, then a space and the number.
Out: % 88
